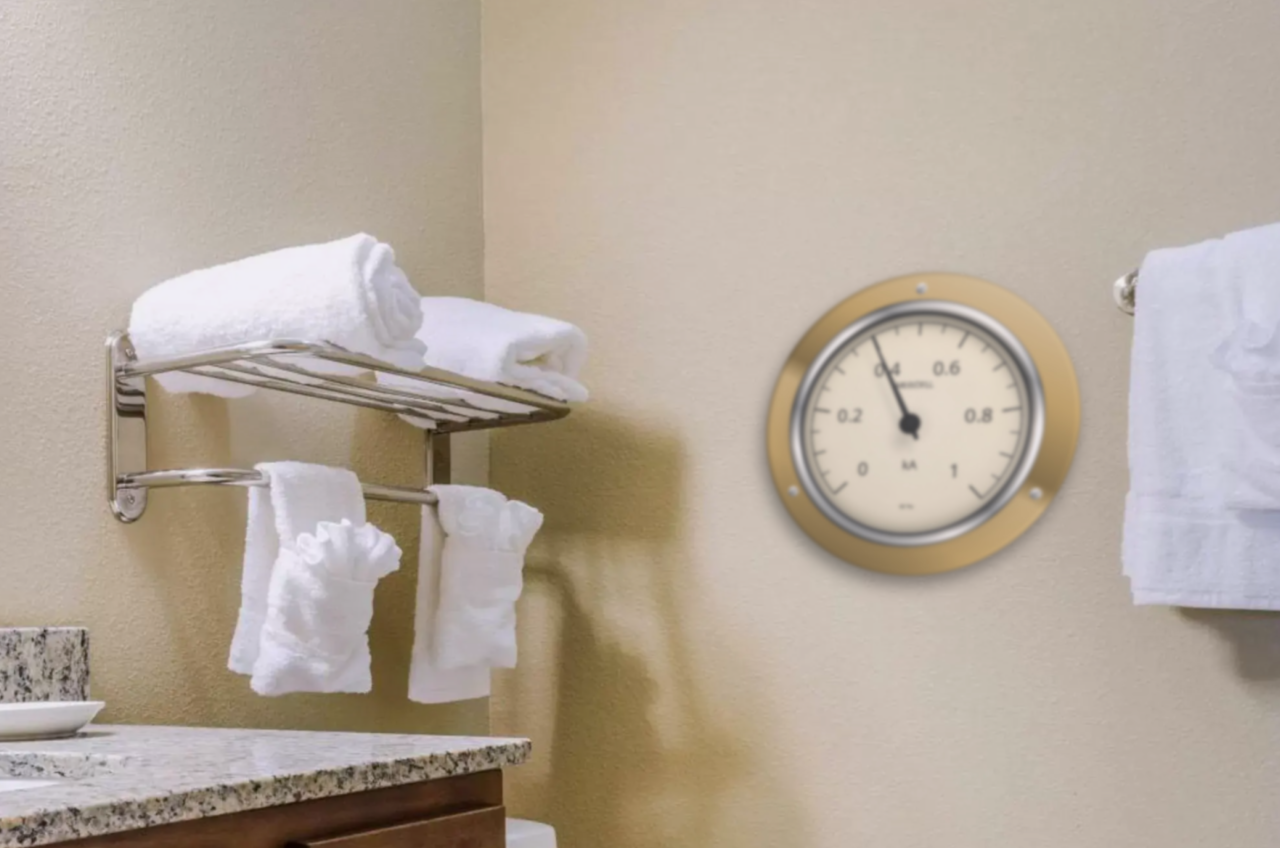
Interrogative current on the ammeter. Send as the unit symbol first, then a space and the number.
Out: kA 0.4
